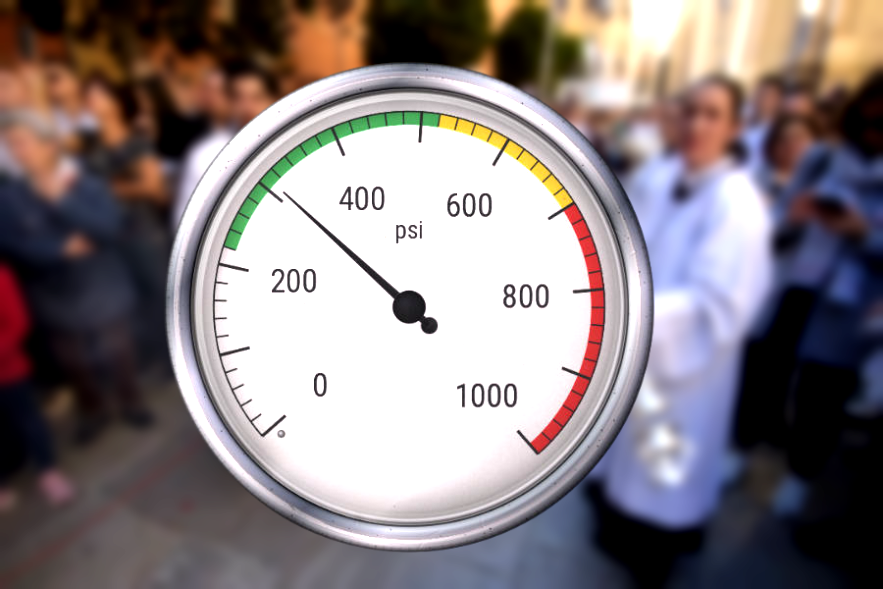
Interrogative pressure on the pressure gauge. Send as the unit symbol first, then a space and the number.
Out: psi 310
